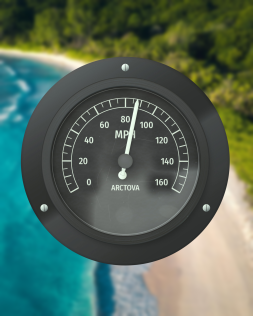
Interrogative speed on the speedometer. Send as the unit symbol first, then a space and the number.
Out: mph 87.5
